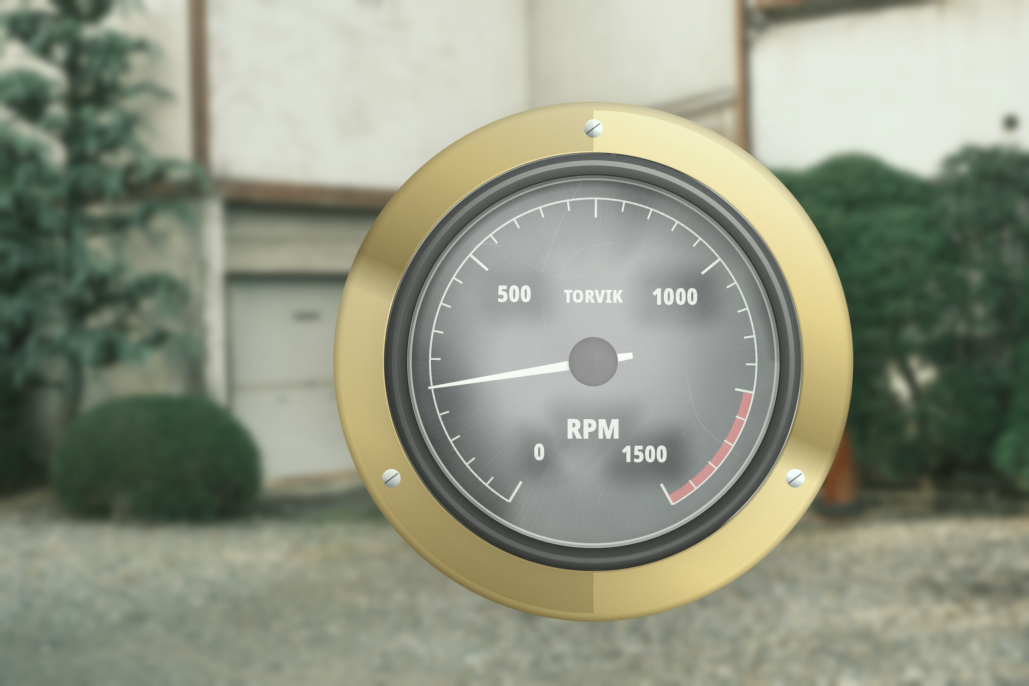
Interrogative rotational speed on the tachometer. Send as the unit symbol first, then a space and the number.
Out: rpm 250
